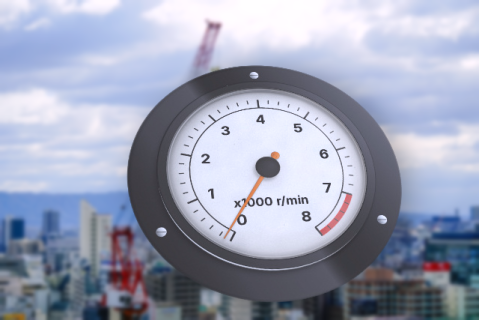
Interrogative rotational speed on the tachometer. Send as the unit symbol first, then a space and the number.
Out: rpm 100
